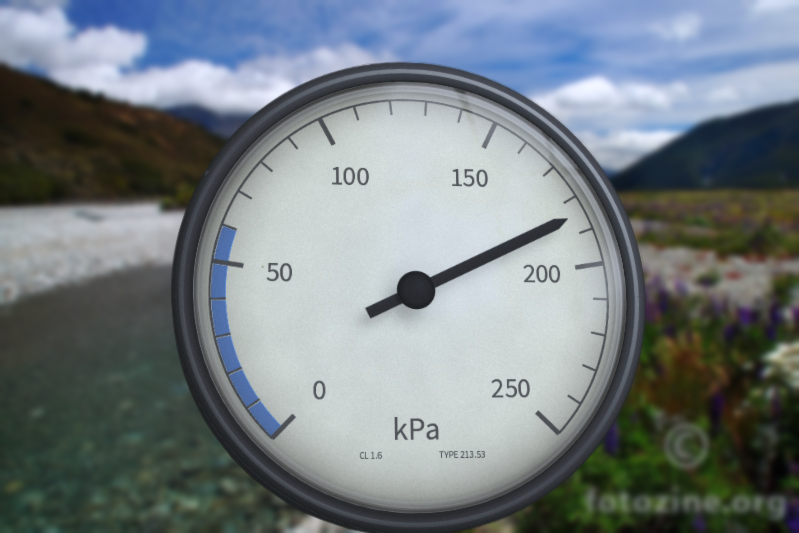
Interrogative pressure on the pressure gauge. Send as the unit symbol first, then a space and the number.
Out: kPa 185
